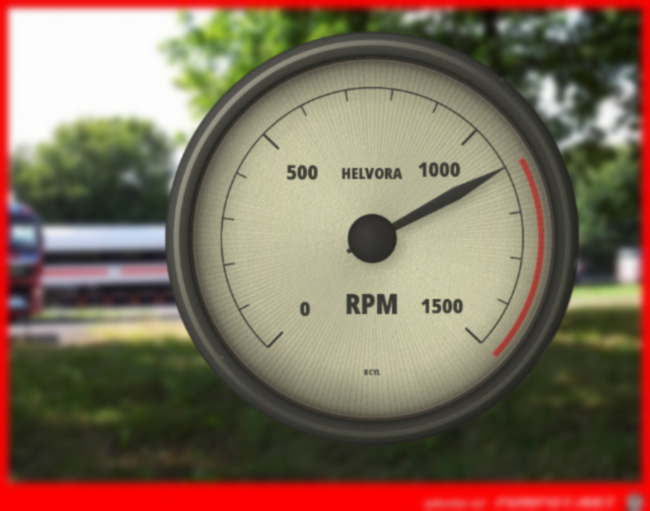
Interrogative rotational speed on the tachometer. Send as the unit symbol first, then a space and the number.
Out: rpm 1100
